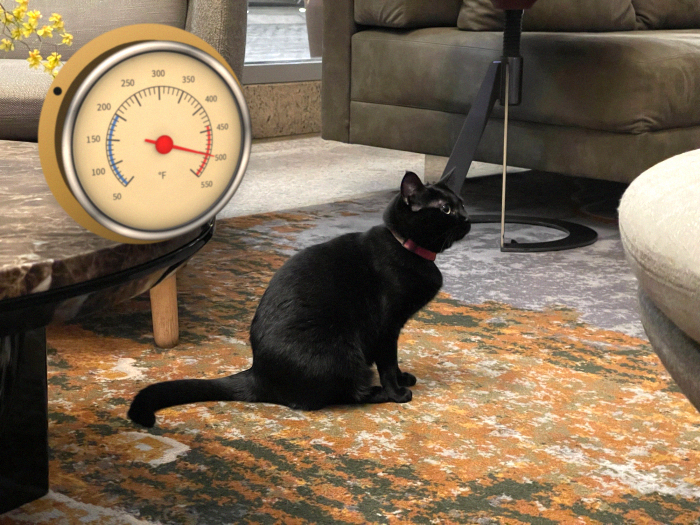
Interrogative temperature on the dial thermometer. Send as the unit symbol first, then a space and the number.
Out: °F 500
